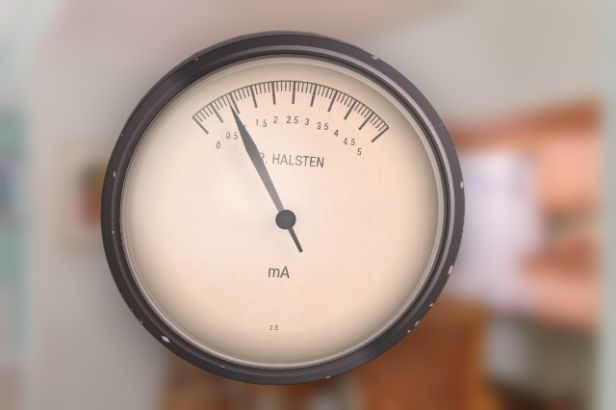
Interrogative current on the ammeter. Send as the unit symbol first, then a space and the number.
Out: mA 0.9
